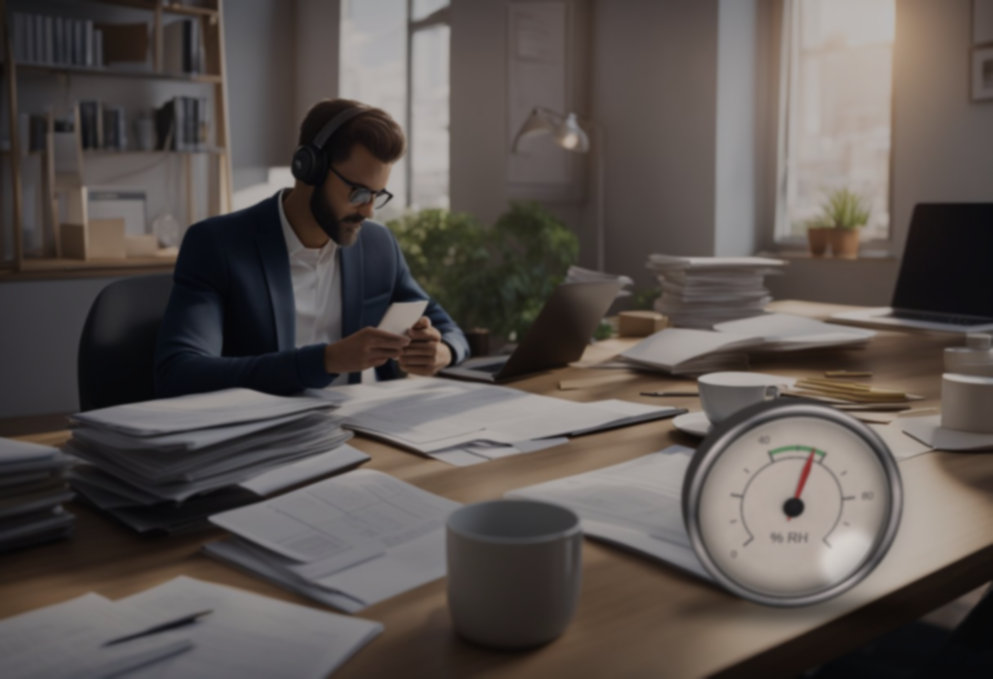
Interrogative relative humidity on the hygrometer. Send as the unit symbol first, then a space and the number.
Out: % 55
